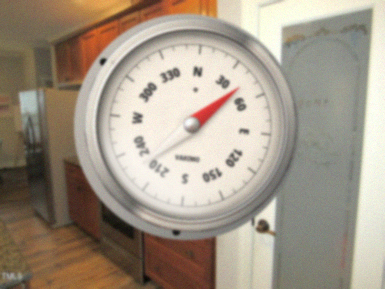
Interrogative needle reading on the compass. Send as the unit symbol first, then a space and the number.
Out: ° 45
